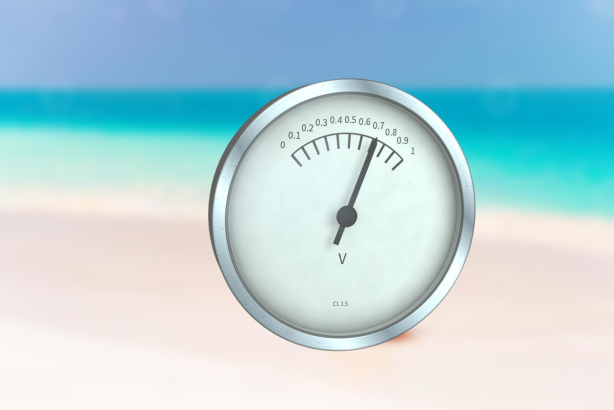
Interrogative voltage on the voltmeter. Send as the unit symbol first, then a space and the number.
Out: V 0.7
